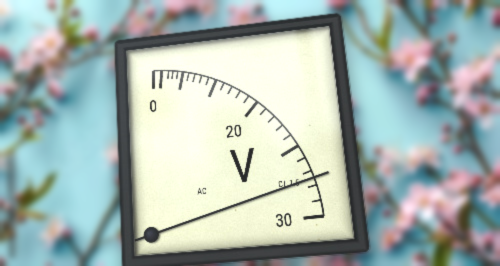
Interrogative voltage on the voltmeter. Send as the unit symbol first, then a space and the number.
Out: V 27.5
